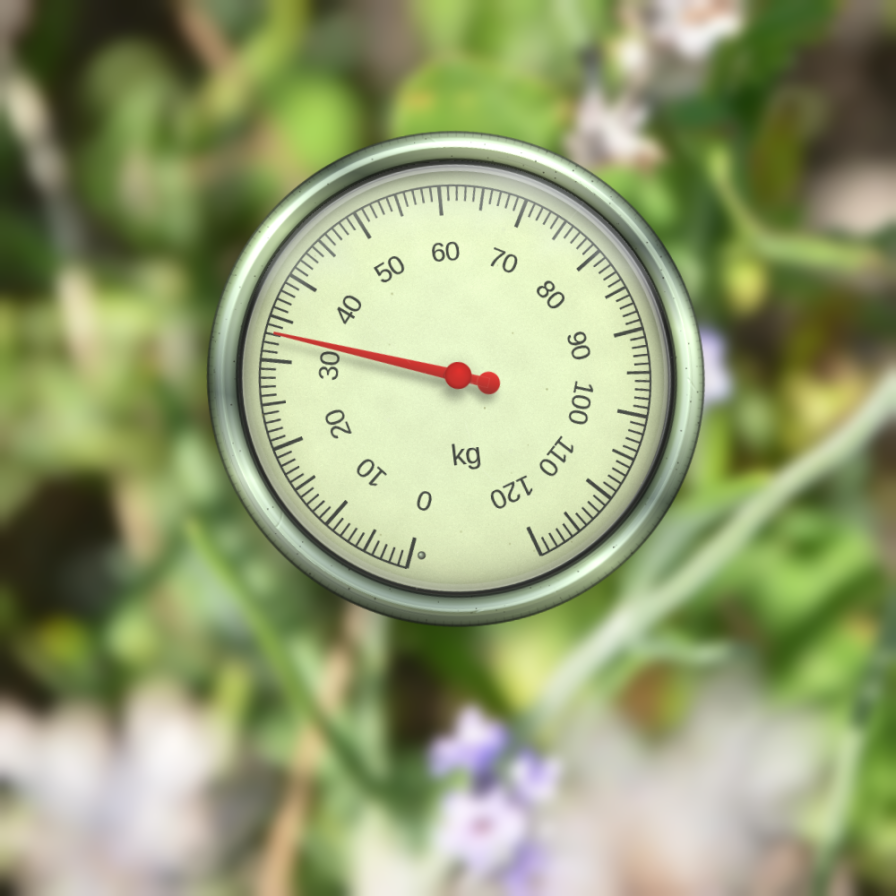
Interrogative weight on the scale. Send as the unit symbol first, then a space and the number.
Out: kg 33
